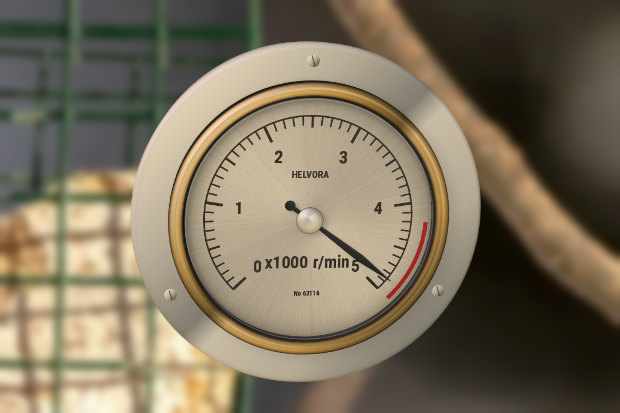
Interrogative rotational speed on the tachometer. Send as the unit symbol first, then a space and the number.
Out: rpm 4850
